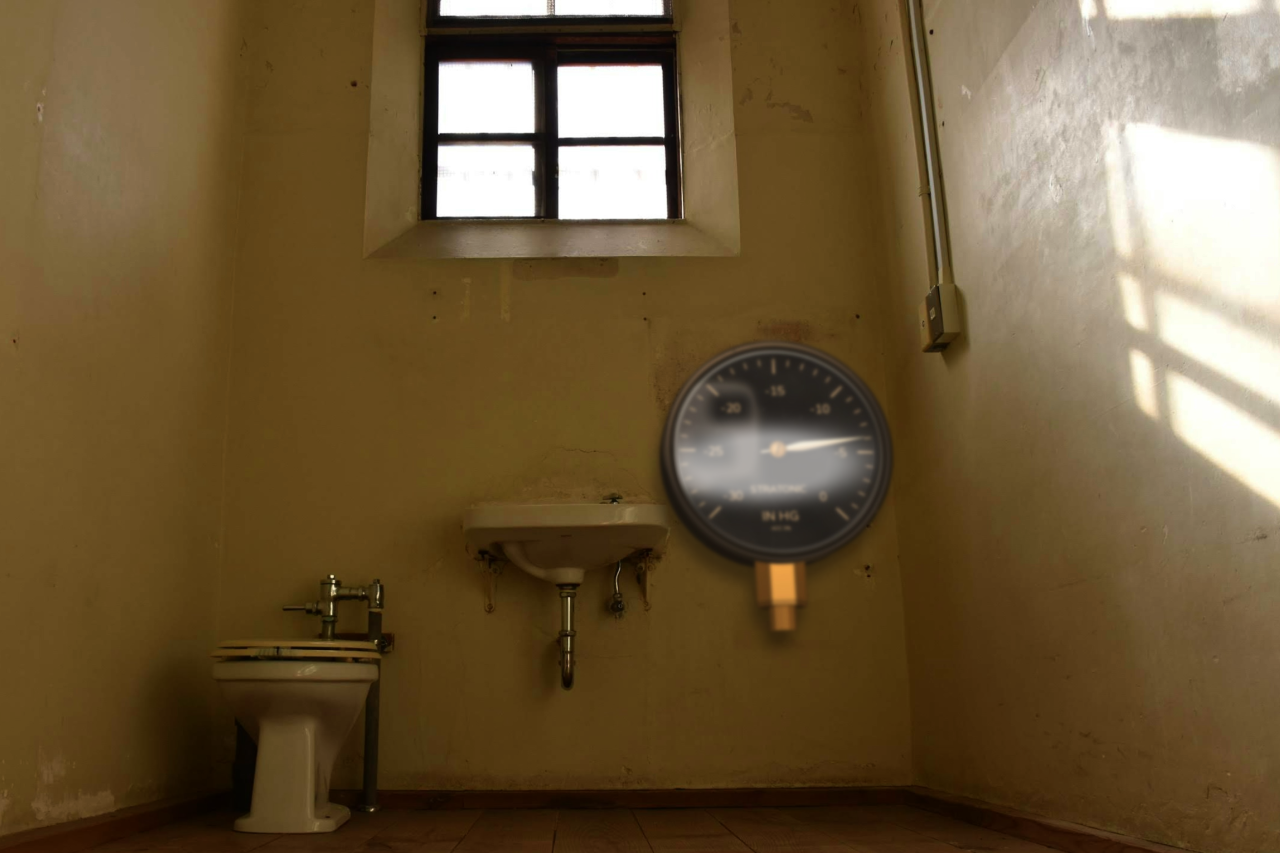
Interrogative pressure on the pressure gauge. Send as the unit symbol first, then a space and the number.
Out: inHg -6
